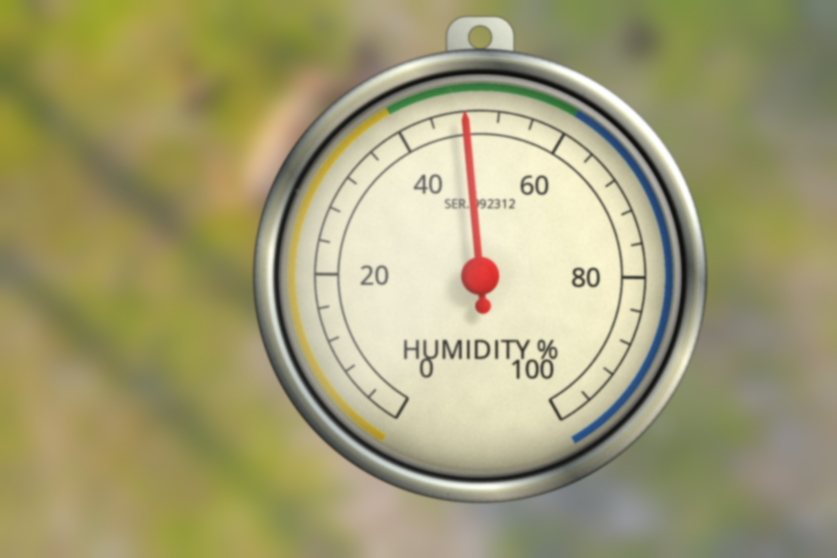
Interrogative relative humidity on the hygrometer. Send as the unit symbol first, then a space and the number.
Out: % 48
